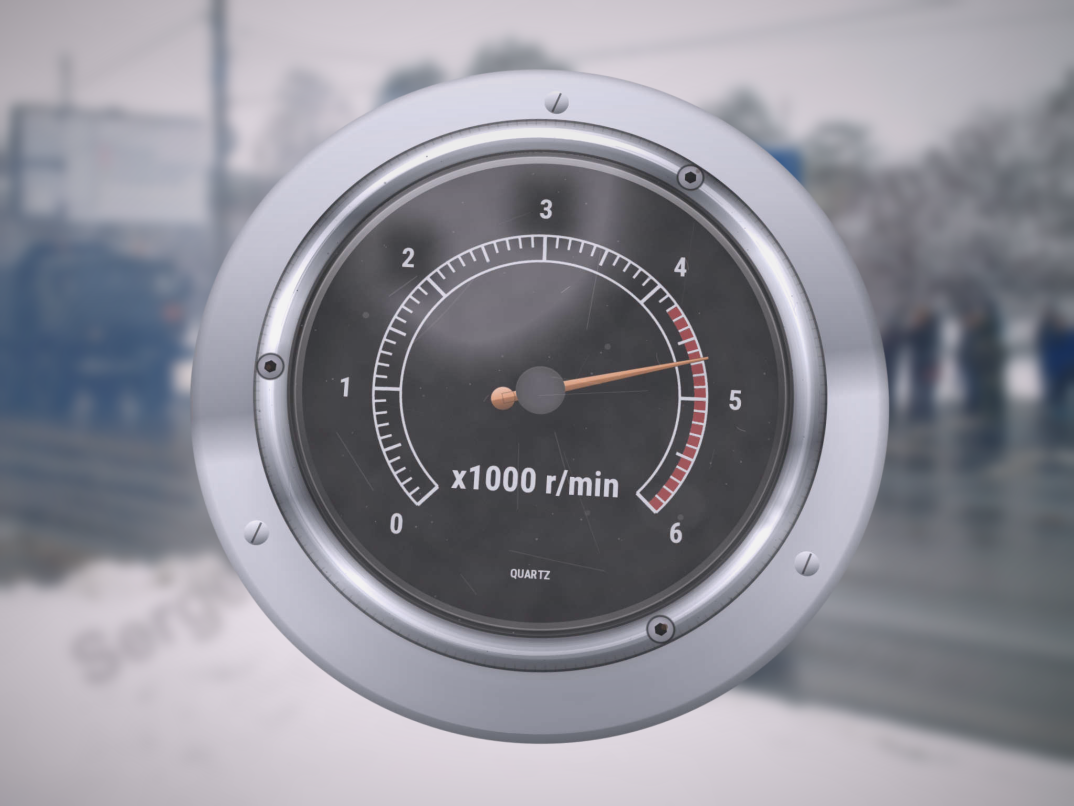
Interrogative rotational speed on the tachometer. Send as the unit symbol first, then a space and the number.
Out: rpm 4700
